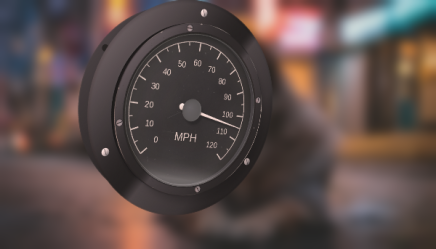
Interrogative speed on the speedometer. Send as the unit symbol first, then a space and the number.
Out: mph 105
